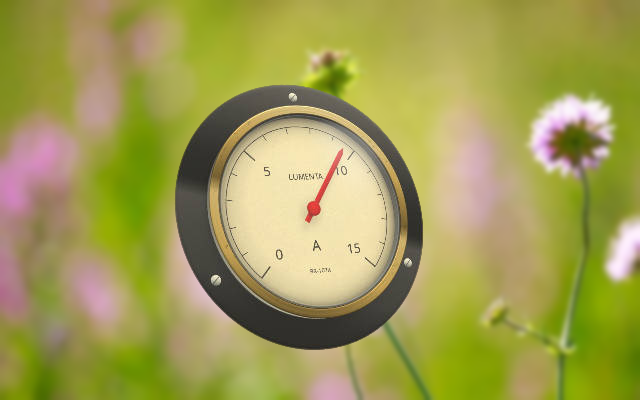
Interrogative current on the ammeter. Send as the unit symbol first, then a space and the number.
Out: A 9.5
